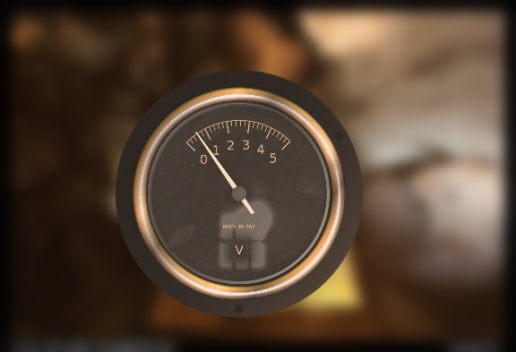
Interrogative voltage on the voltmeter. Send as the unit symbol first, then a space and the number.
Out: V 0.6
